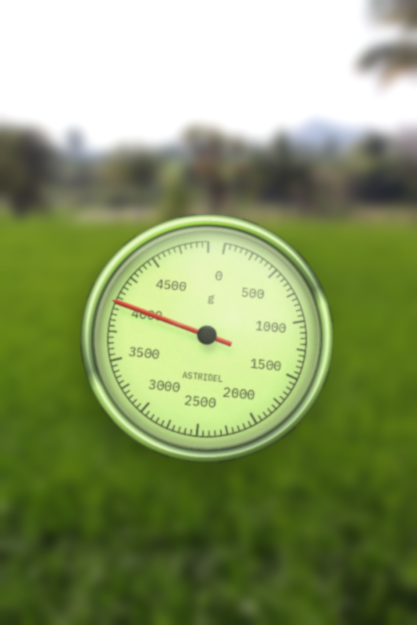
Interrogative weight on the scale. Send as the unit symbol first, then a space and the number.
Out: g 4000
